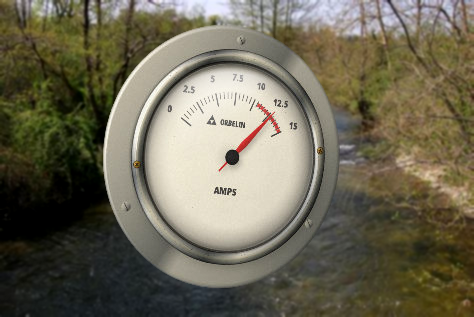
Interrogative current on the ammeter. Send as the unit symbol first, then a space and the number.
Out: A 12.5
